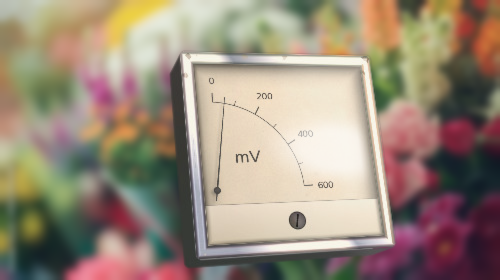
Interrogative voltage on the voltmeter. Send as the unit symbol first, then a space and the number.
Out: mV 50
